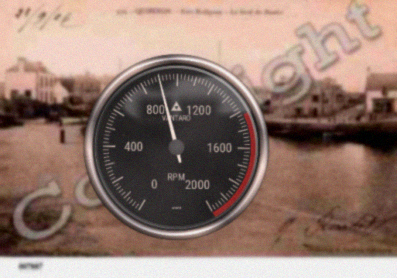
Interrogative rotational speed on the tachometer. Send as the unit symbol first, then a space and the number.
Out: rpm 900
